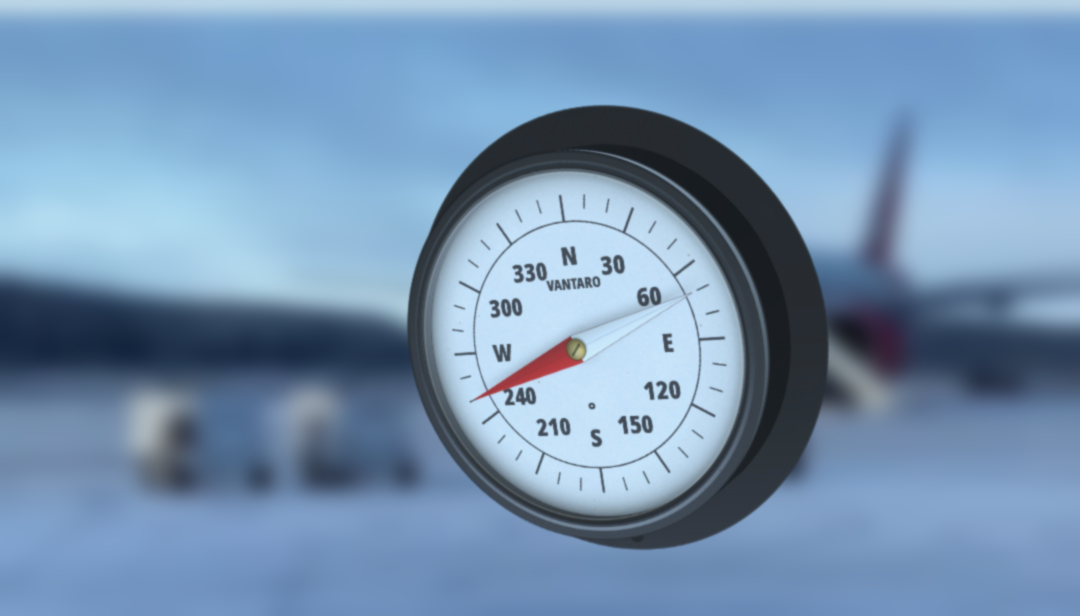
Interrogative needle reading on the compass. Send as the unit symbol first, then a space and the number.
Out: ° 250
